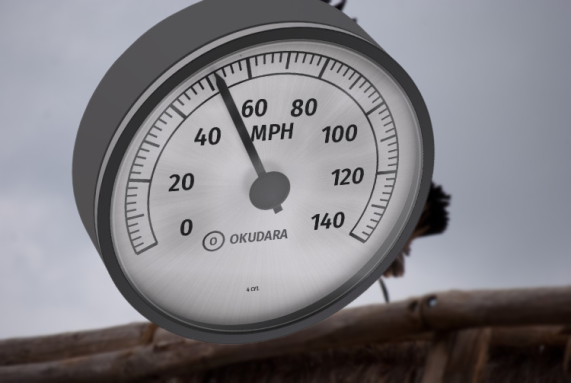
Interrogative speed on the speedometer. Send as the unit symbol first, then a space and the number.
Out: mph 52
